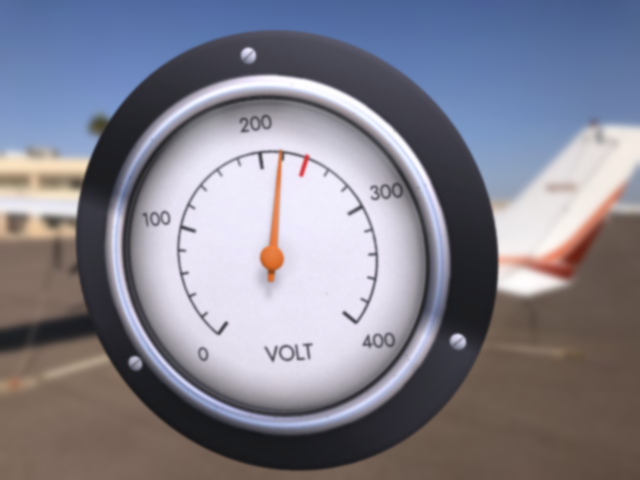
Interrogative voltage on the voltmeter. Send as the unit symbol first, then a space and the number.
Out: V 220
